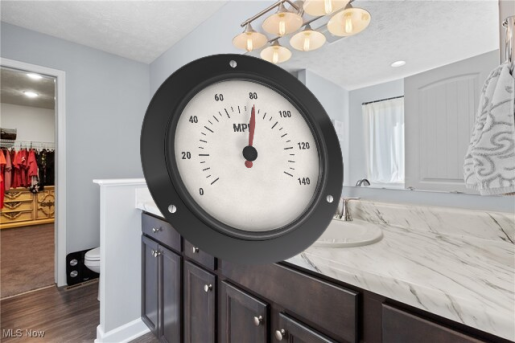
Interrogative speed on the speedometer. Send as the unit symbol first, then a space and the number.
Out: mph 80
